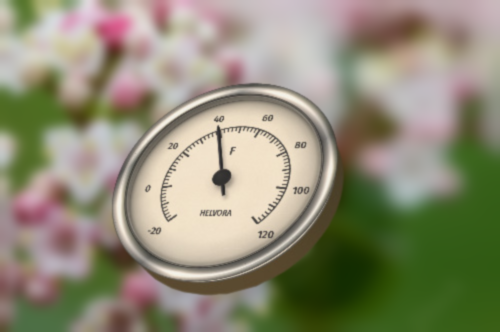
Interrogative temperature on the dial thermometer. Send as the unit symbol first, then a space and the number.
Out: °F 40
